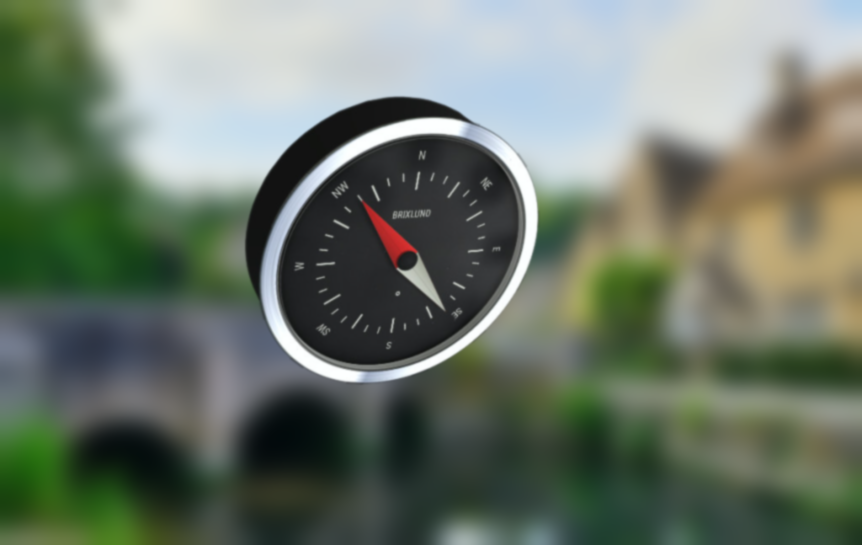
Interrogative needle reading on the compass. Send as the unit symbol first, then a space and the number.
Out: ° 320
